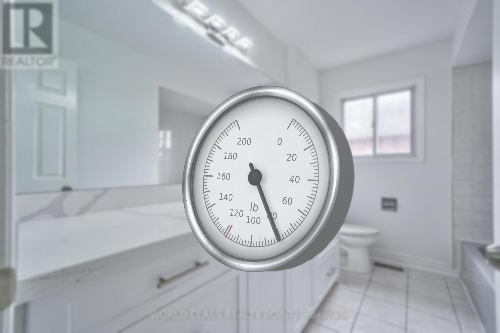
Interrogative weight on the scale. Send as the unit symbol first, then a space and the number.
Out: lb 80
